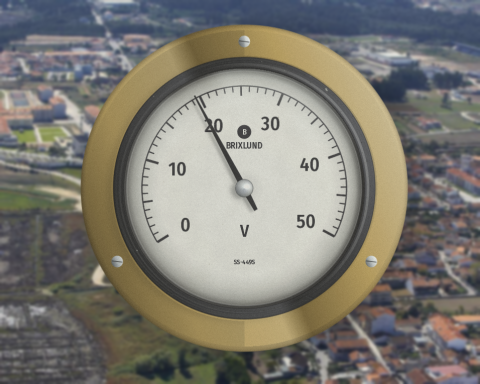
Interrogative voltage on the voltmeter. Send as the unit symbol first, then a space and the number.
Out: V 19.5
